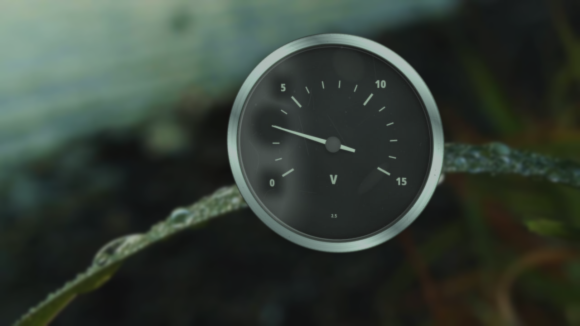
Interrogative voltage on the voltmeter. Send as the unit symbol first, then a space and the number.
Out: V 3
